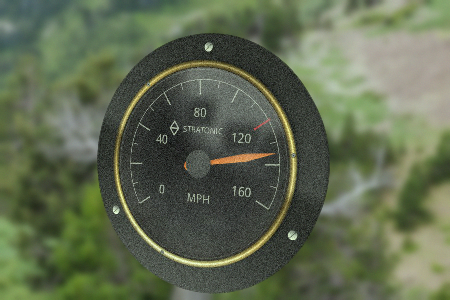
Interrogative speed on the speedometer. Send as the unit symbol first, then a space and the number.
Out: mph 135
